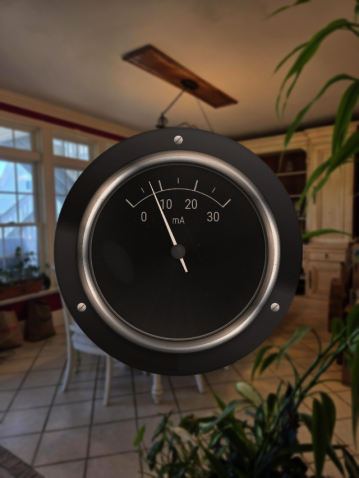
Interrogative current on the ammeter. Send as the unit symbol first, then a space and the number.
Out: mA 7.5
